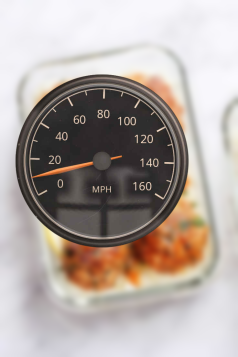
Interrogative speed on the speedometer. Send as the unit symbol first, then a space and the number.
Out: mph 10
